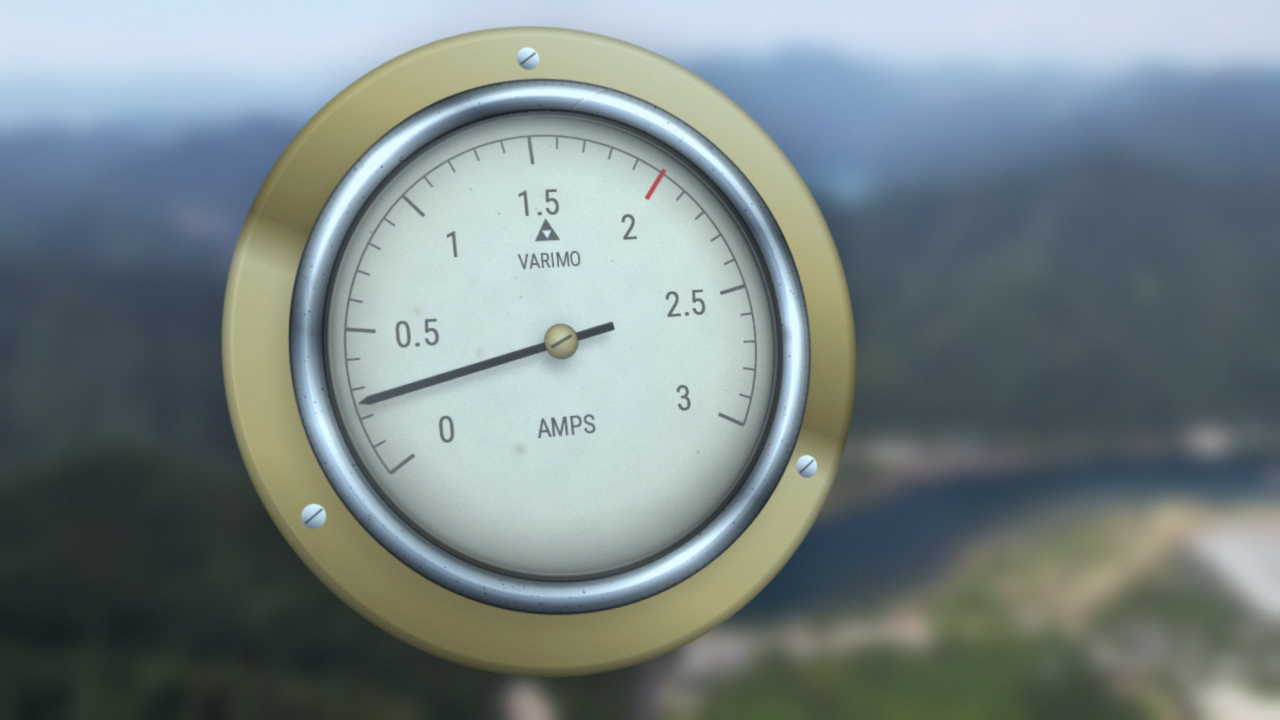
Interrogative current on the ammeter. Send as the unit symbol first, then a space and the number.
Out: A 0.25
